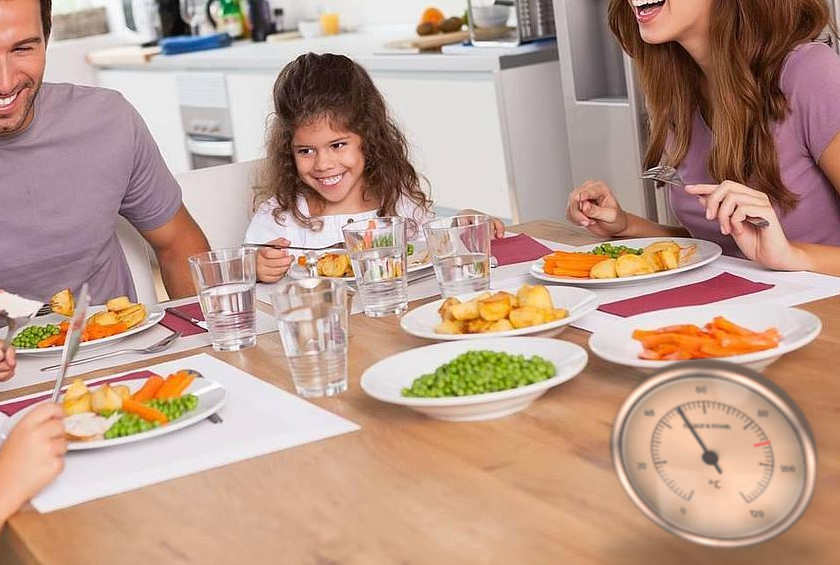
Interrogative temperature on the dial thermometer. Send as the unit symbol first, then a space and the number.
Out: °C 50
